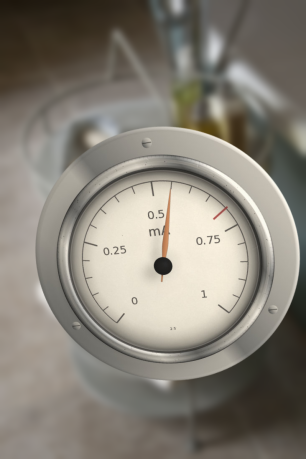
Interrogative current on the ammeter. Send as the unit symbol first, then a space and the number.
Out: mA 0.55
